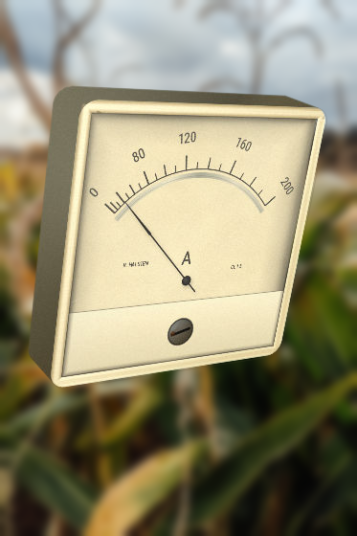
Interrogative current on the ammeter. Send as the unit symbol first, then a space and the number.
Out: A 40
